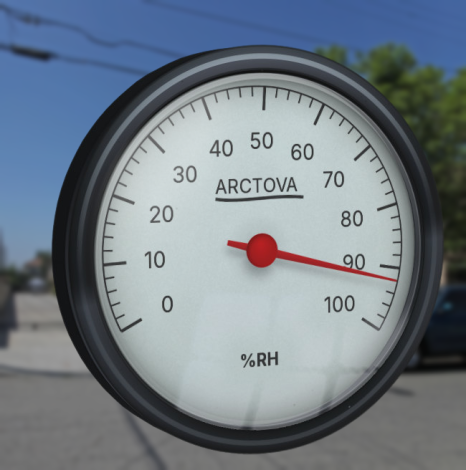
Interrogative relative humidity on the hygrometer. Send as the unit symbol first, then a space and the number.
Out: % 92
